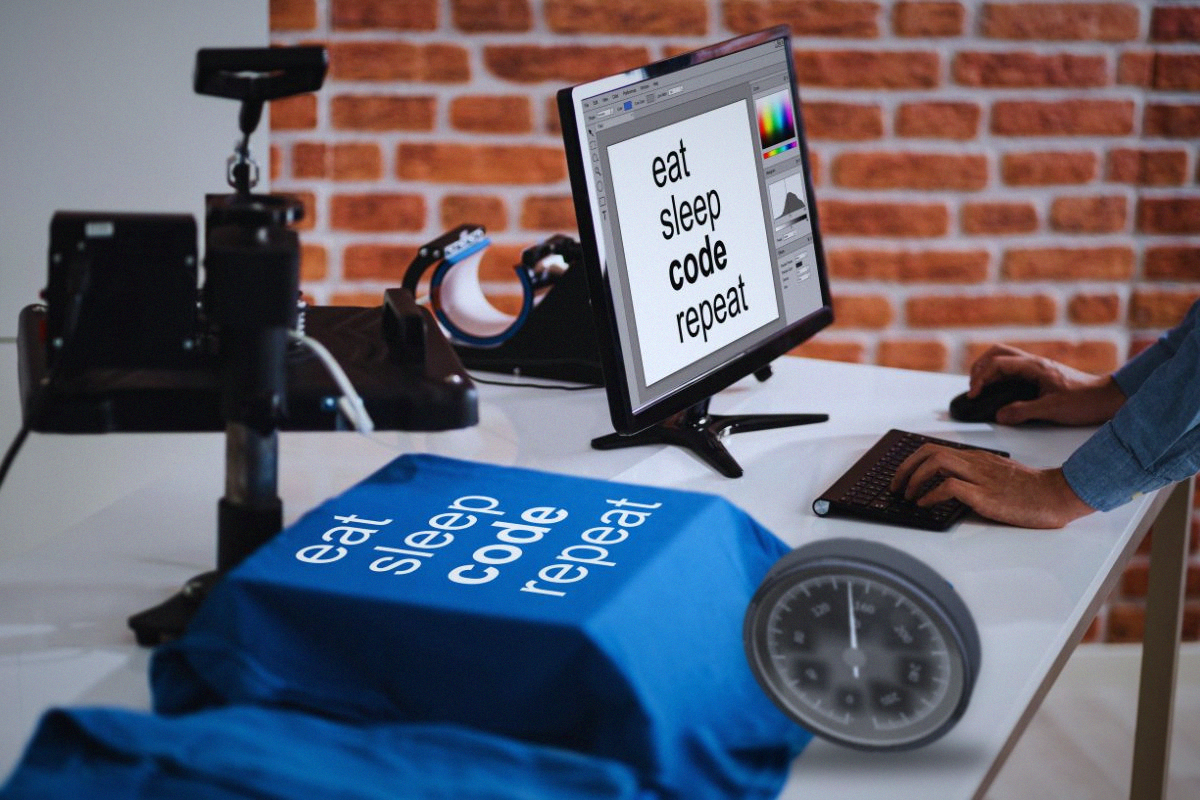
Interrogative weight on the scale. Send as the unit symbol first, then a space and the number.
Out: lb 150
